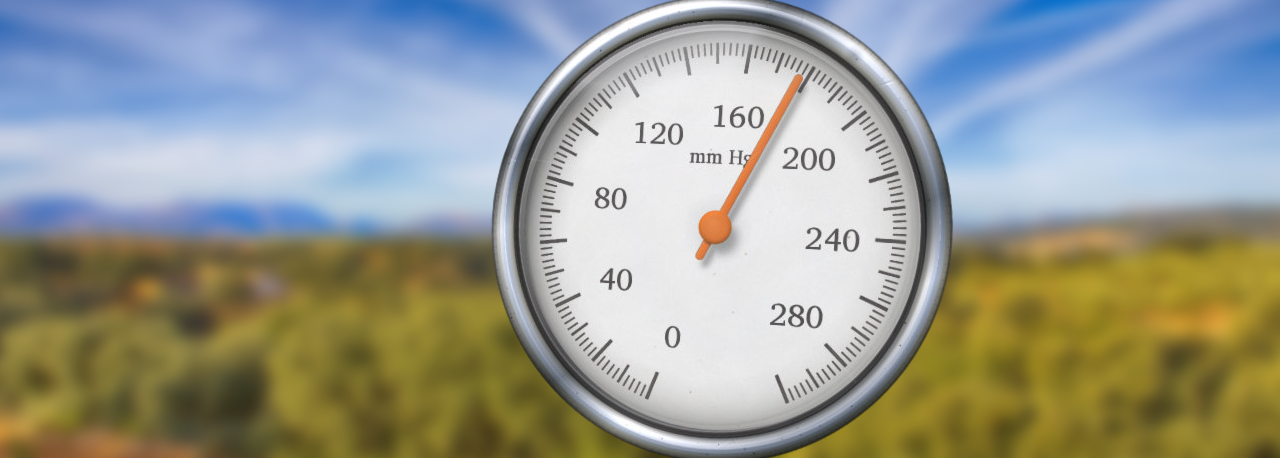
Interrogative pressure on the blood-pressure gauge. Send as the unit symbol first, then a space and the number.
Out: mmHg 178
